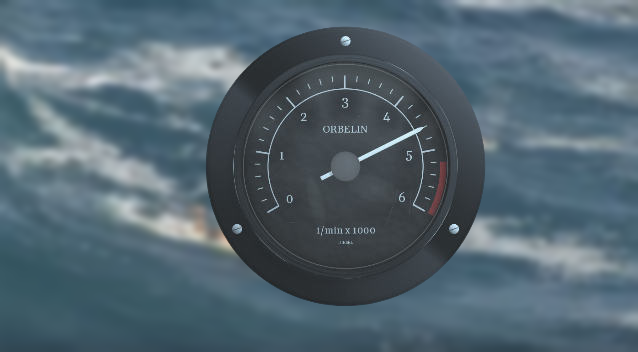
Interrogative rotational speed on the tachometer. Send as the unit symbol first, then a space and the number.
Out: rpm 4600
